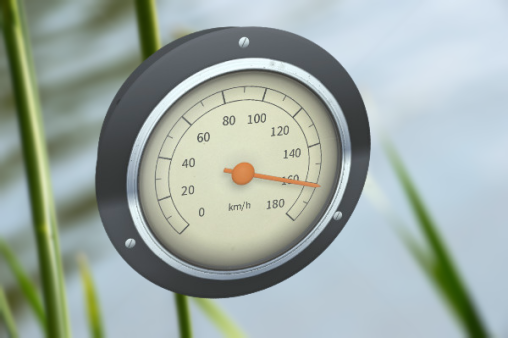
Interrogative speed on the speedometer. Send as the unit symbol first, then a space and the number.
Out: km/h 160
